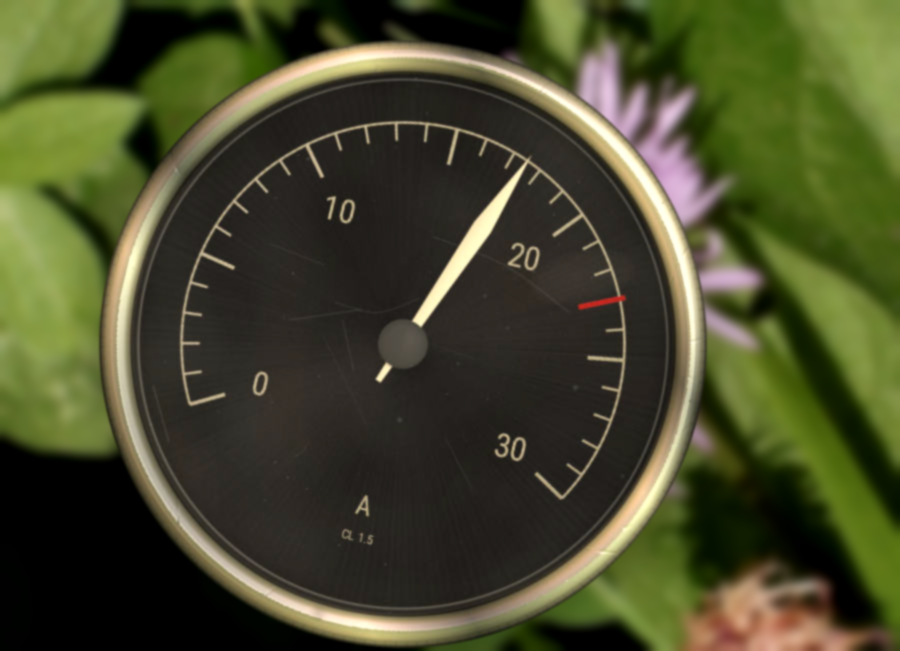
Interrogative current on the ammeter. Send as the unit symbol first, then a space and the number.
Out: A 17.5
